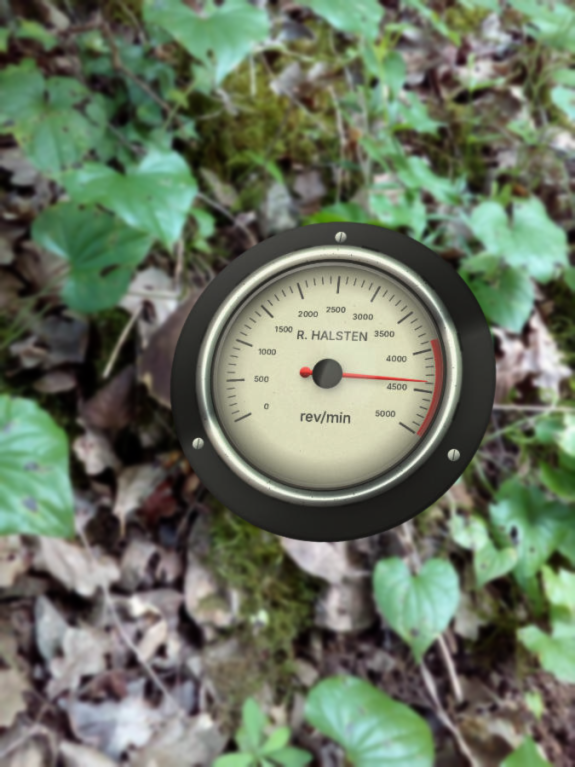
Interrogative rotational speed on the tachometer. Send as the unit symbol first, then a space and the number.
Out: rpm 4400
